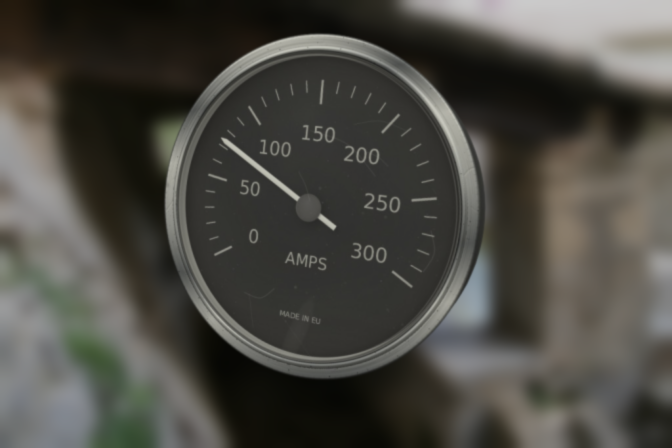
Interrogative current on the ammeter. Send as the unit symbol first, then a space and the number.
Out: A 75
